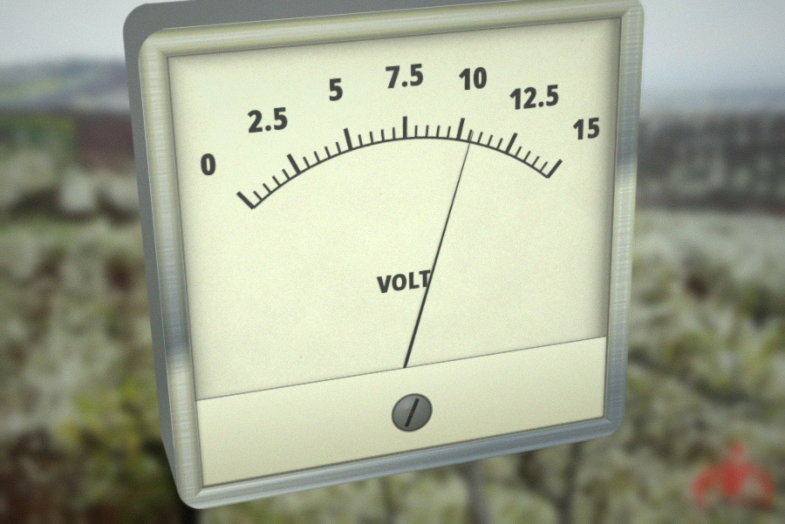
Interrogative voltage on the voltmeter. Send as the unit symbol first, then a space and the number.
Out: V 10.5
